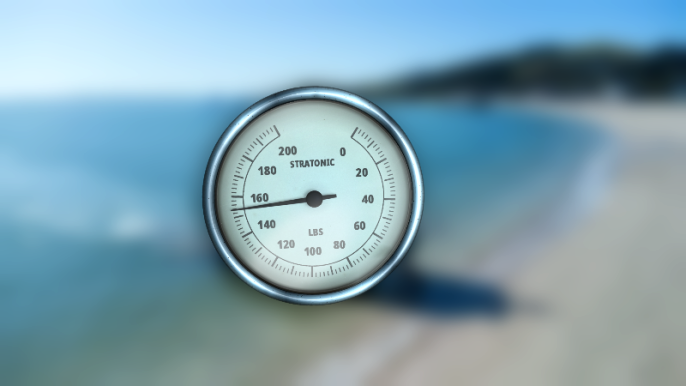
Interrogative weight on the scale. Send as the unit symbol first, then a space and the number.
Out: lb 154
